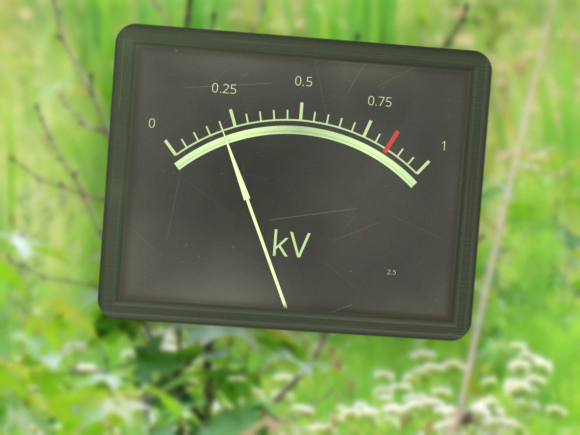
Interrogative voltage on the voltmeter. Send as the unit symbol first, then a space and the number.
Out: kV 0.2
